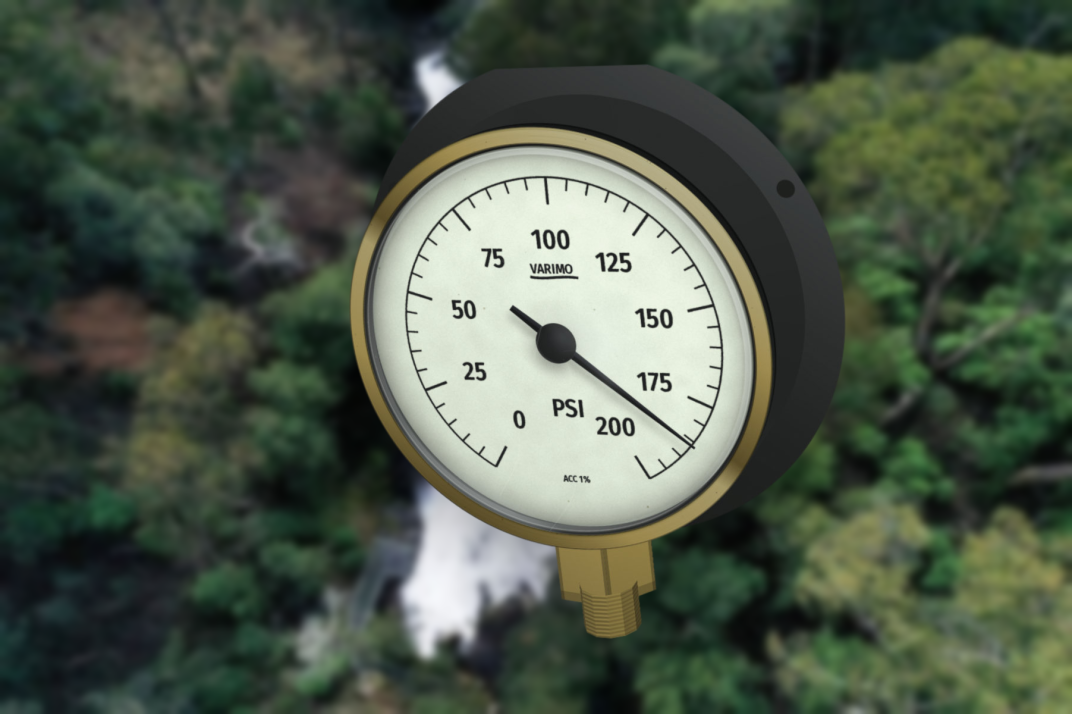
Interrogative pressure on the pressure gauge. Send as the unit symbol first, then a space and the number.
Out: psi 185
